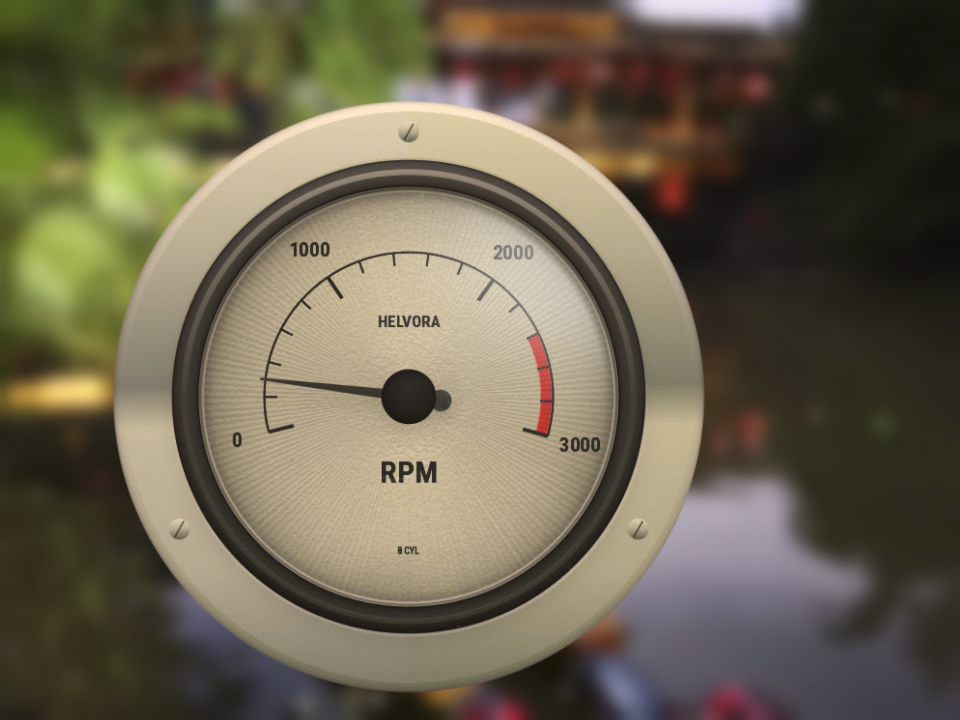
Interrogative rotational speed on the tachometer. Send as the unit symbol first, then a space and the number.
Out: rpm 300
